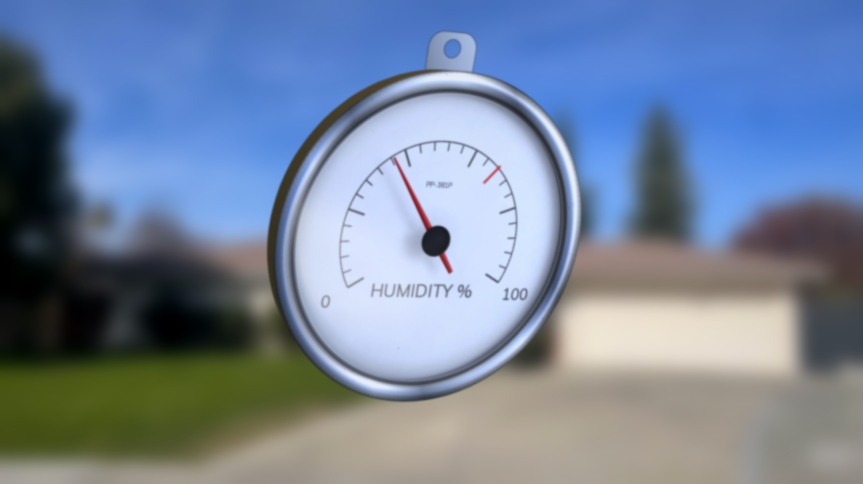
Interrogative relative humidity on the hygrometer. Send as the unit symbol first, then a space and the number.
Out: % 36
